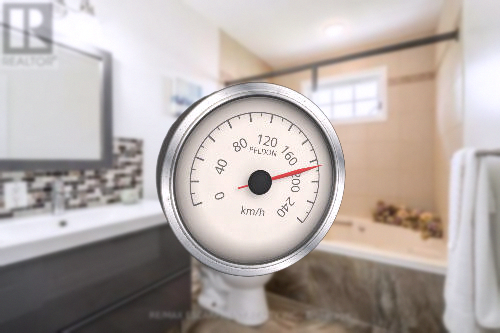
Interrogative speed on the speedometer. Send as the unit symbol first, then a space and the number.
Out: km/h 185
